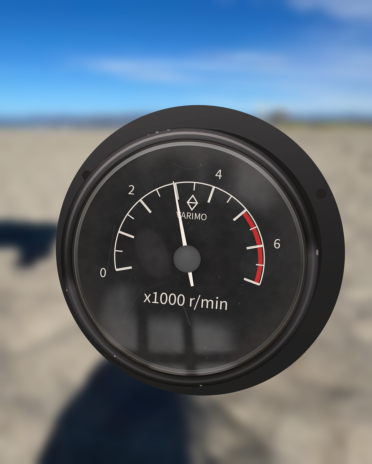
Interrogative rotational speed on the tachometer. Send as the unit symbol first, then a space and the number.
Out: rpm 3000
